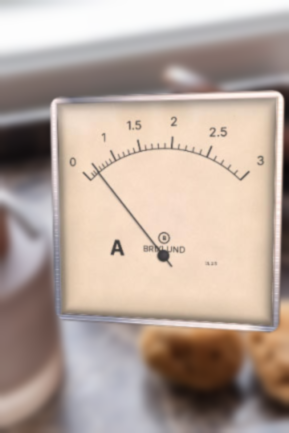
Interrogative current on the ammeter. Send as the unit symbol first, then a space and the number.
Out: A 0.5
